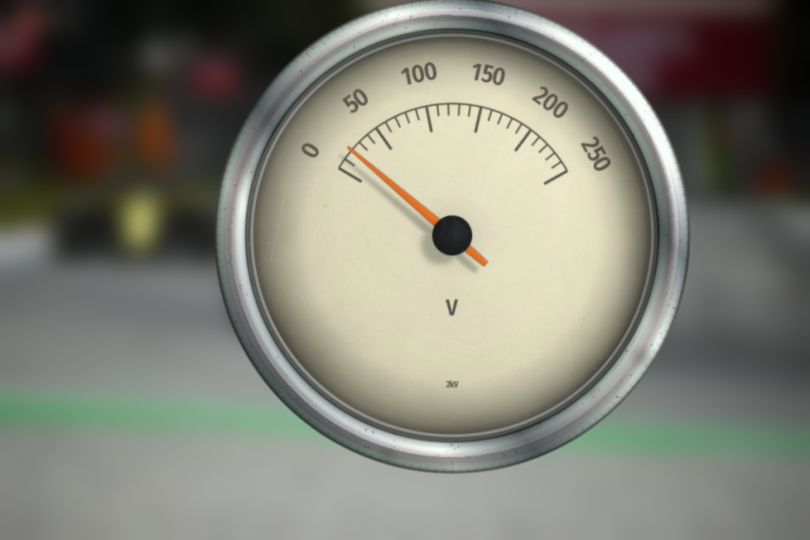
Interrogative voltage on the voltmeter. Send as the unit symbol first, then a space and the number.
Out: V 20
